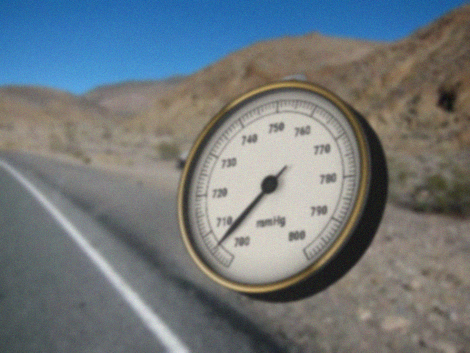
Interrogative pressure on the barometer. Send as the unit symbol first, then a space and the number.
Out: mmHg 705
